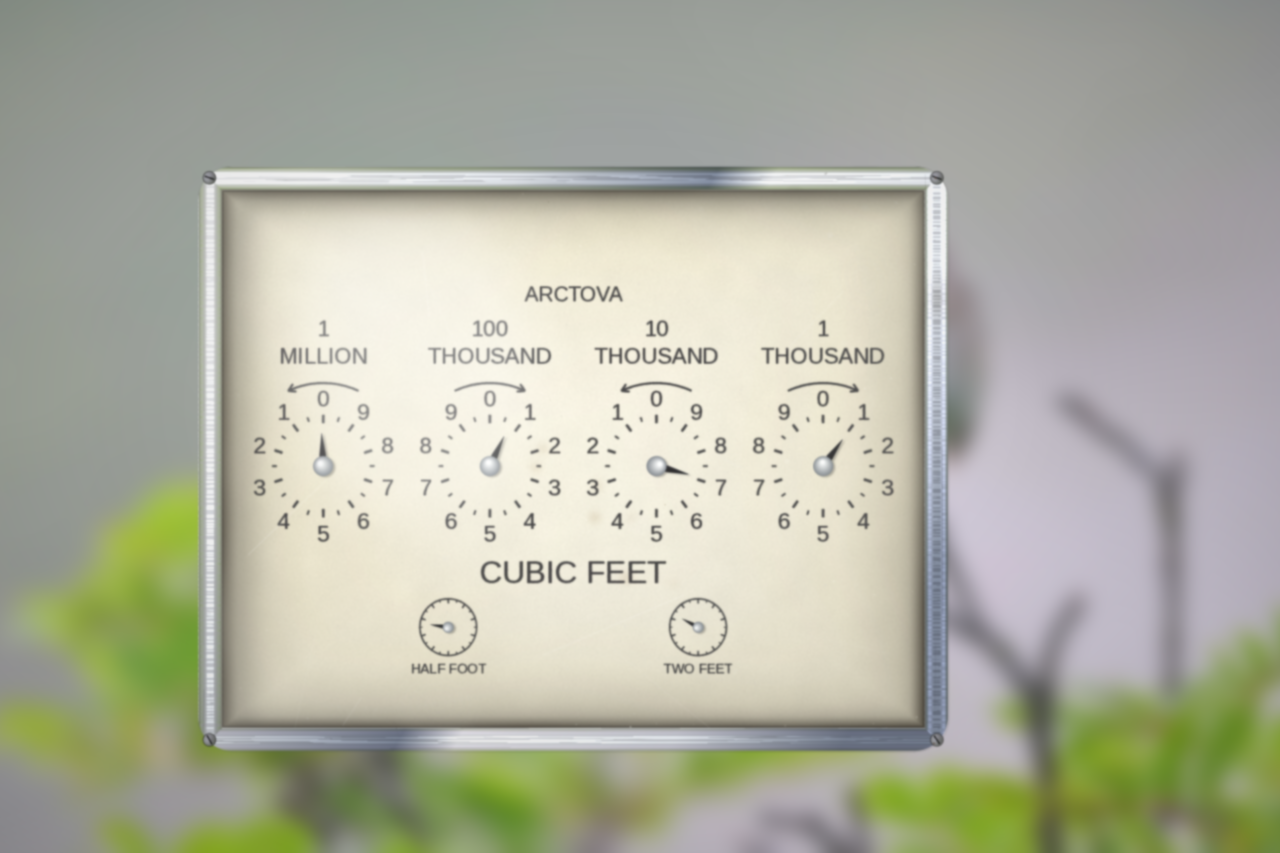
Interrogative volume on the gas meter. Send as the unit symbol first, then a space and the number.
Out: ft³ 7100
